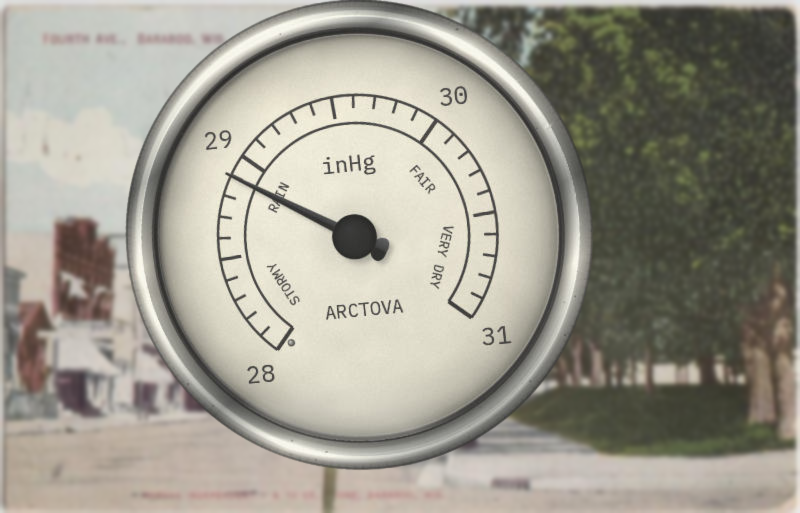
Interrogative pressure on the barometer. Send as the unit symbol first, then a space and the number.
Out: inHg 28.9
